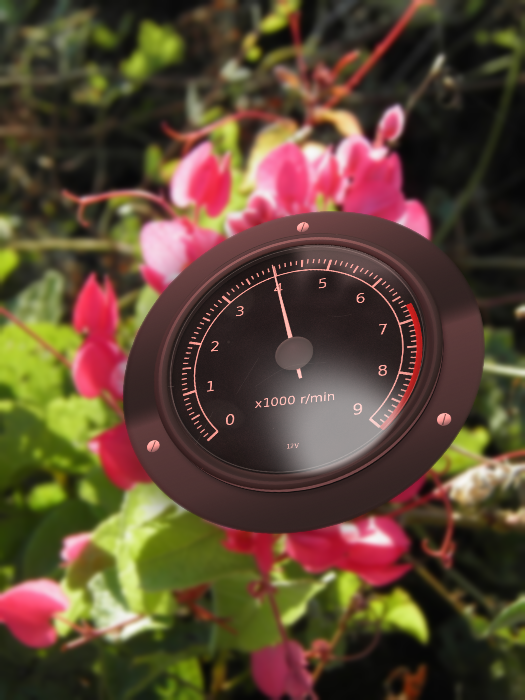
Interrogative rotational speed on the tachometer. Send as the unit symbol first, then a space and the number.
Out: rpm 4000
